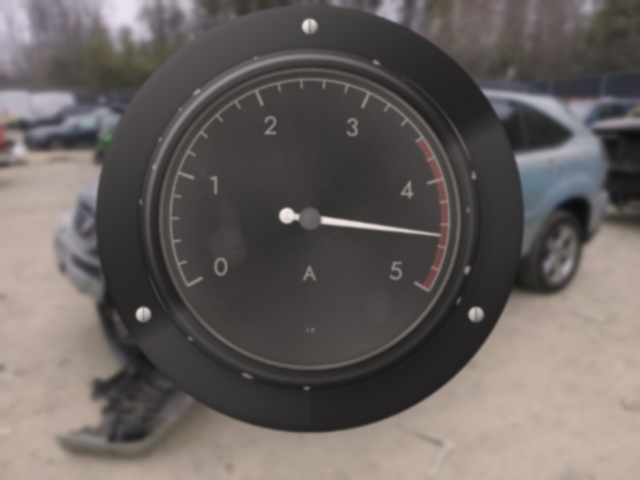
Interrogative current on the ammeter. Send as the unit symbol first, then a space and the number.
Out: A 4.5
